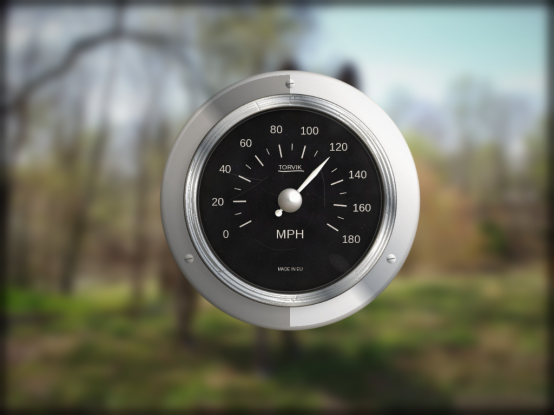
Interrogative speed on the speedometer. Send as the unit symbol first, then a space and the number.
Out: mph 120
